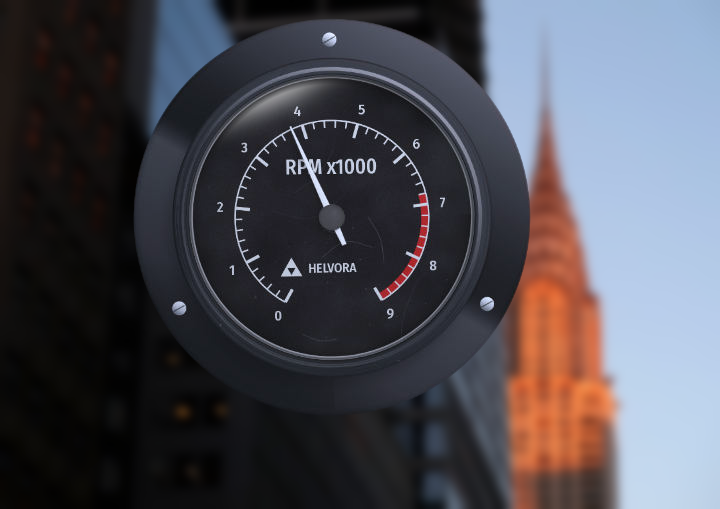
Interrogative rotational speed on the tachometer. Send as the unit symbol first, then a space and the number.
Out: rpm 3800
